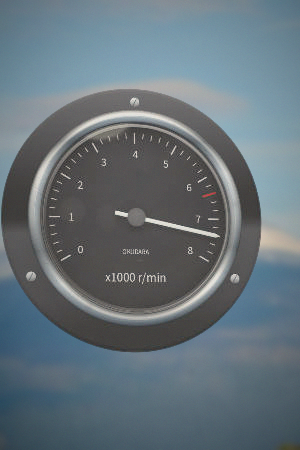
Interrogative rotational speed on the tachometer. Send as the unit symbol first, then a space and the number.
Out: rpm 7400
